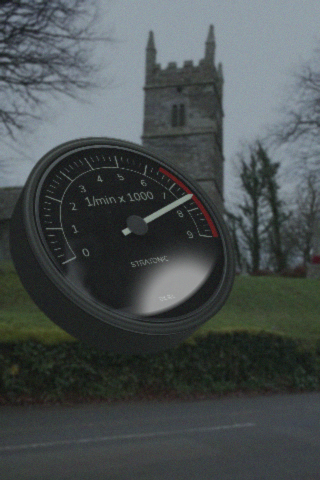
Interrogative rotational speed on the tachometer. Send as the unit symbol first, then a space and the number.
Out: rpm 7600
